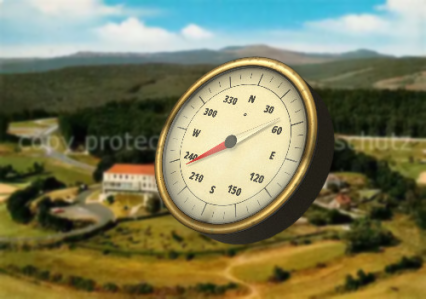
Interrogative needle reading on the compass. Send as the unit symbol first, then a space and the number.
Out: ° 230
